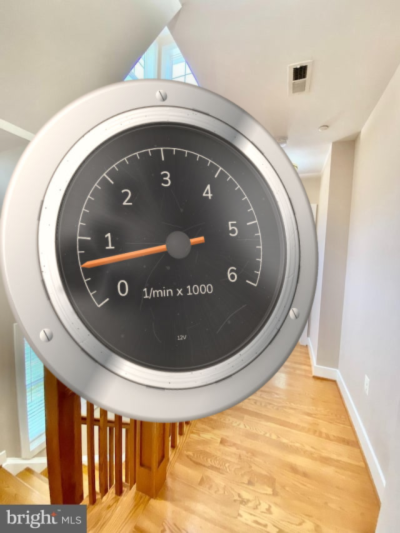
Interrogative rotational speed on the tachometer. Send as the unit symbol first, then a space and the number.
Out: rpm 600
